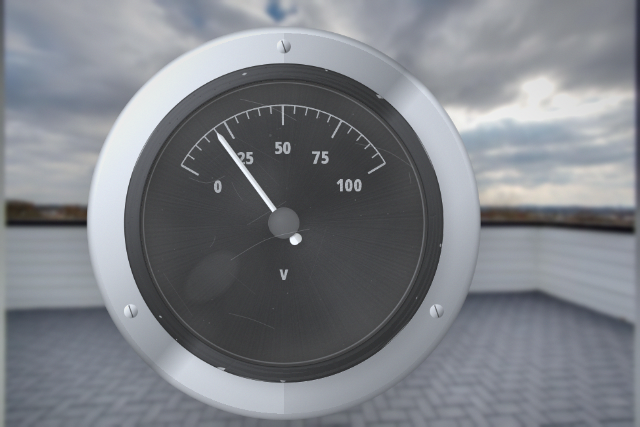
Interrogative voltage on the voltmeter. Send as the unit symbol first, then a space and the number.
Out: V 20
